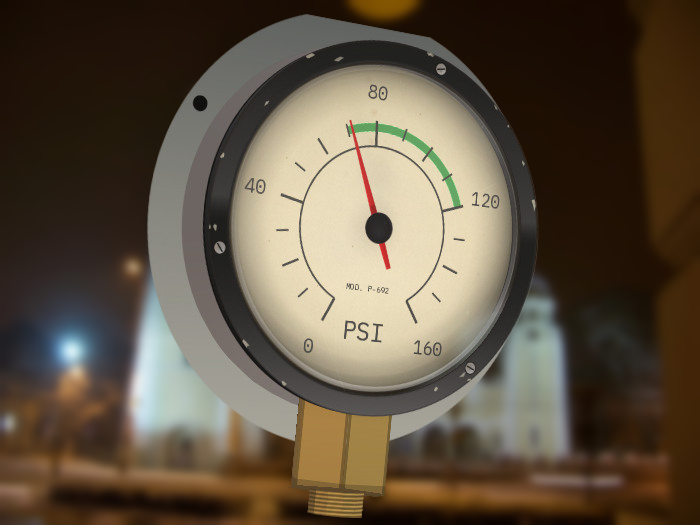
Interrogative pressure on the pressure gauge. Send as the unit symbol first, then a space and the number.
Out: psi 70
